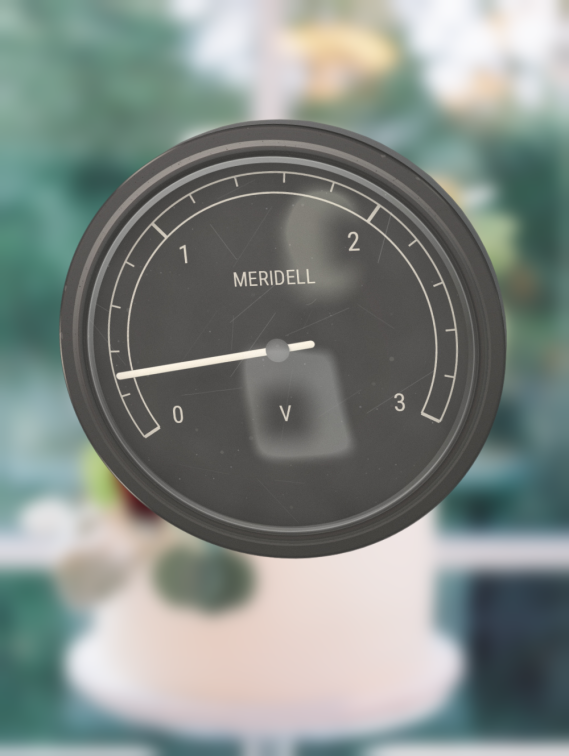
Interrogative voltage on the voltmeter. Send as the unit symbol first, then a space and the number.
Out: V 0.3
